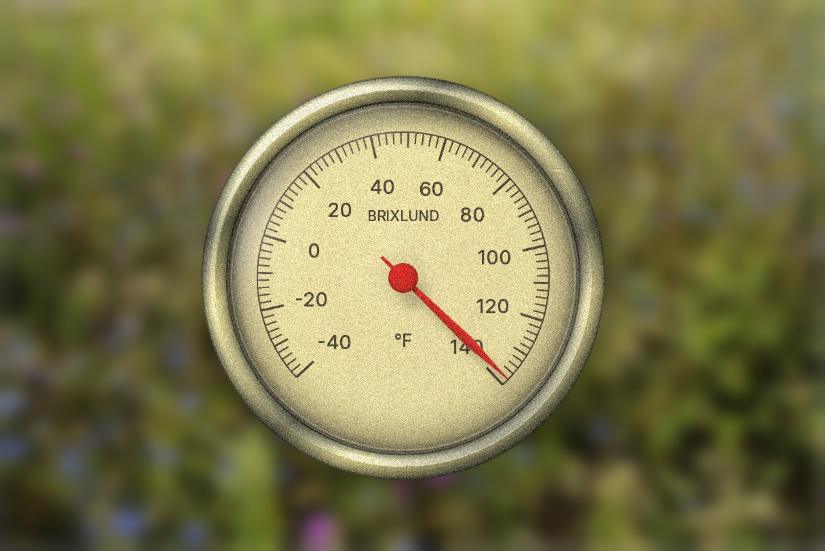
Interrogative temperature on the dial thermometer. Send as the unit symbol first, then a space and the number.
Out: °F 138
